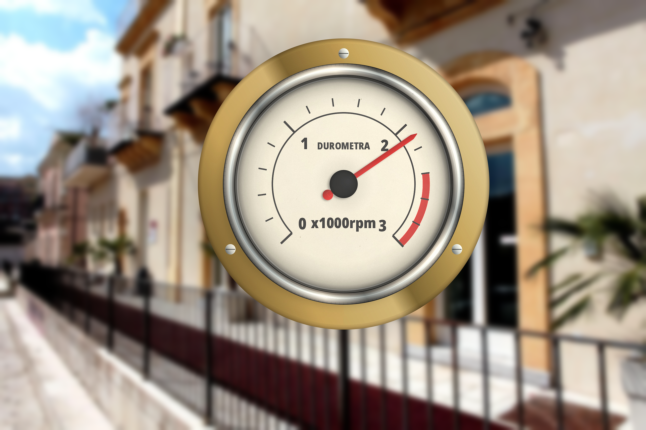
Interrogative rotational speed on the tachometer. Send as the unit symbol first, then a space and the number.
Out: rpm 2100
